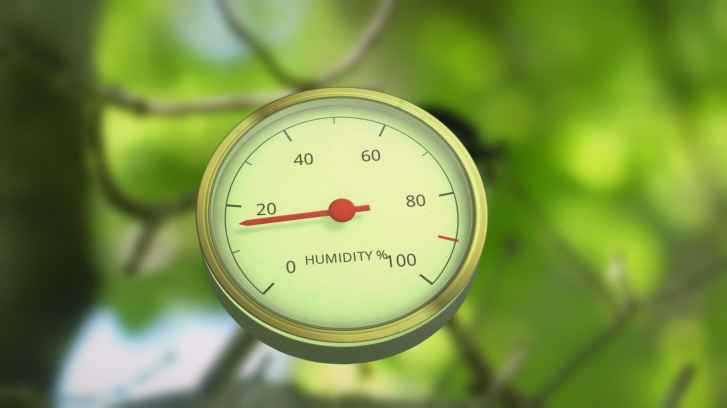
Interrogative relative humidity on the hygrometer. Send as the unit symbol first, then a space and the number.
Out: % 15
